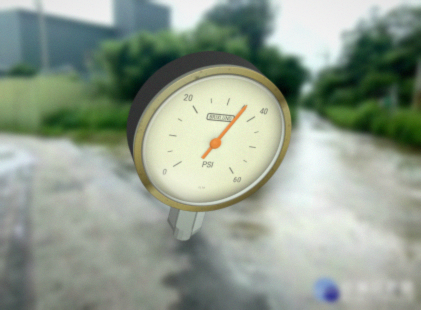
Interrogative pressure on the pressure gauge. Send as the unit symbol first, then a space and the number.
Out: psi 35
